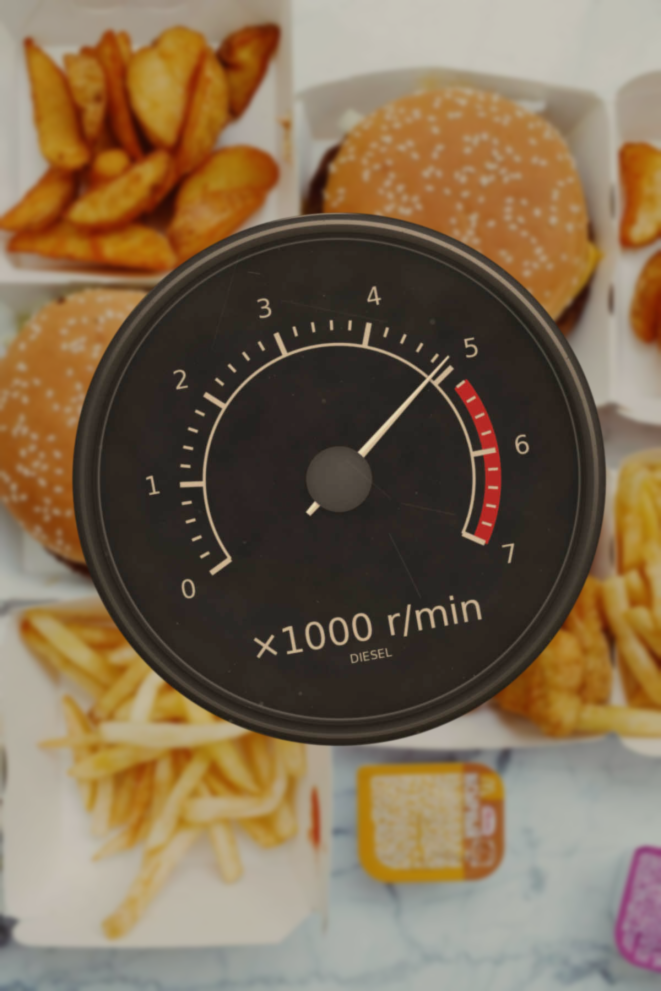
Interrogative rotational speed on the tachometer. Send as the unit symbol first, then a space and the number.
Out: rpm 4900
